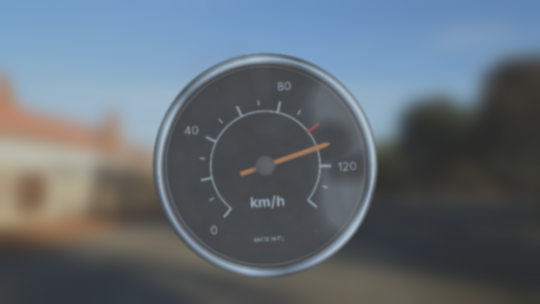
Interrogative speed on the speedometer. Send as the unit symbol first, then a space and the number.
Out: km/h 110
